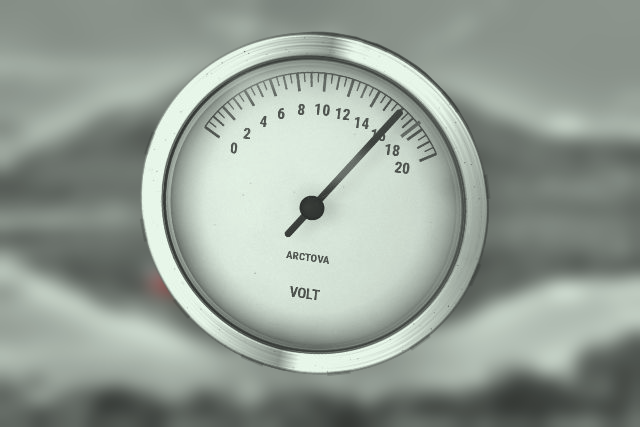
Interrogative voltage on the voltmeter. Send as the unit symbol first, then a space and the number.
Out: V 16
